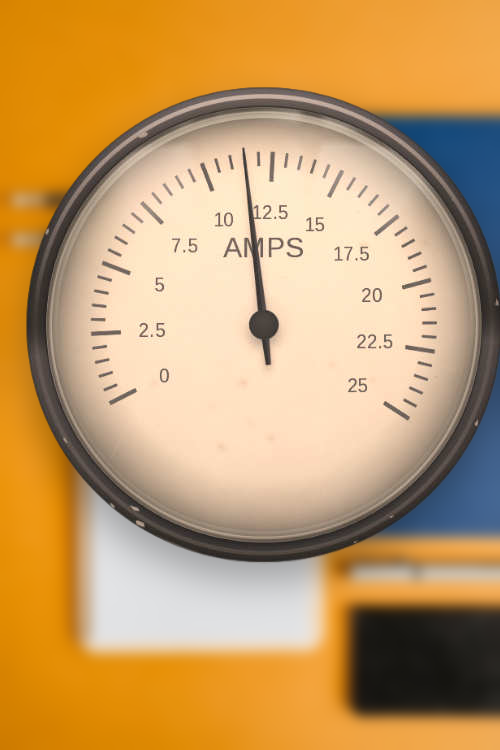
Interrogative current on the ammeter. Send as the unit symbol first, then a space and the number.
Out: A 11.5
